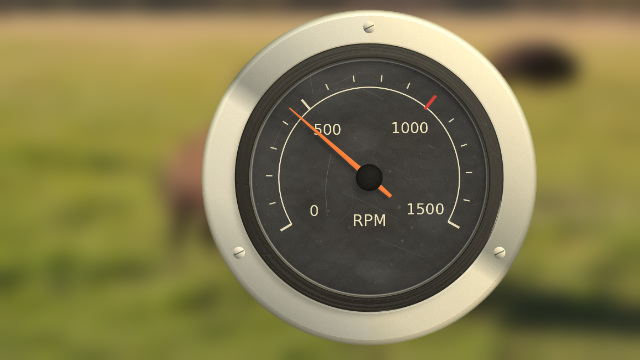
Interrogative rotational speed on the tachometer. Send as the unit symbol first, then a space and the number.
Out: rpm 450
